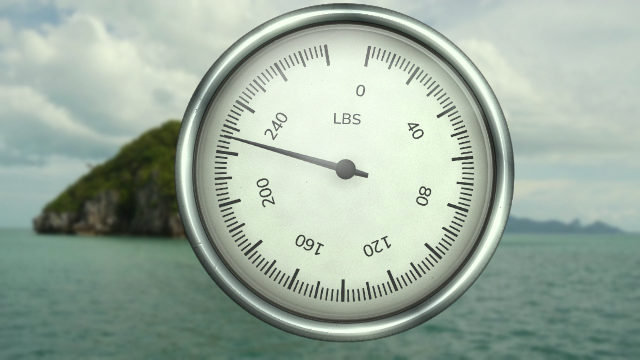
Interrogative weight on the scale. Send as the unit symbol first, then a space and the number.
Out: lb 226
